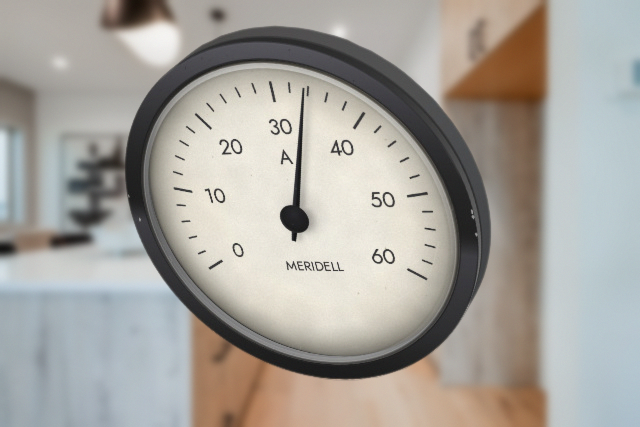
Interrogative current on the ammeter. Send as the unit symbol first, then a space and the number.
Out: A 34
